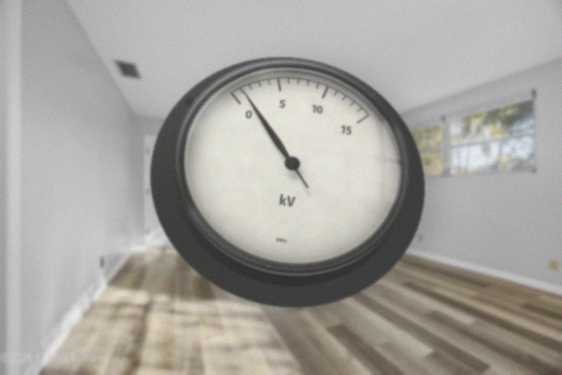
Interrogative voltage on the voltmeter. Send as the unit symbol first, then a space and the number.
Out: kV 1
